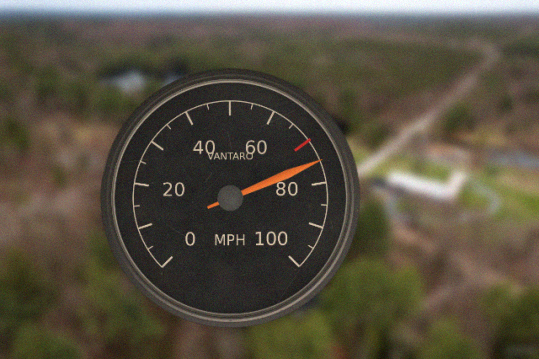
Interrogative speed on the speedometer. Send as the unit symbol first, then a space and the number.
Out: mph 75
